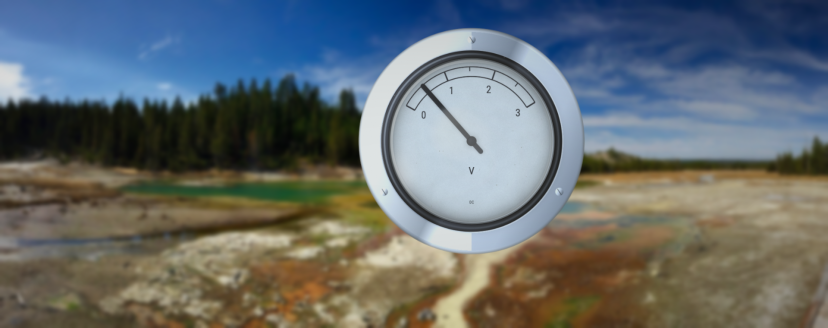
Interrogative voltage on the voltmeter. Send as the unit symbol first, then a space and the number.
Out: V 0.5
